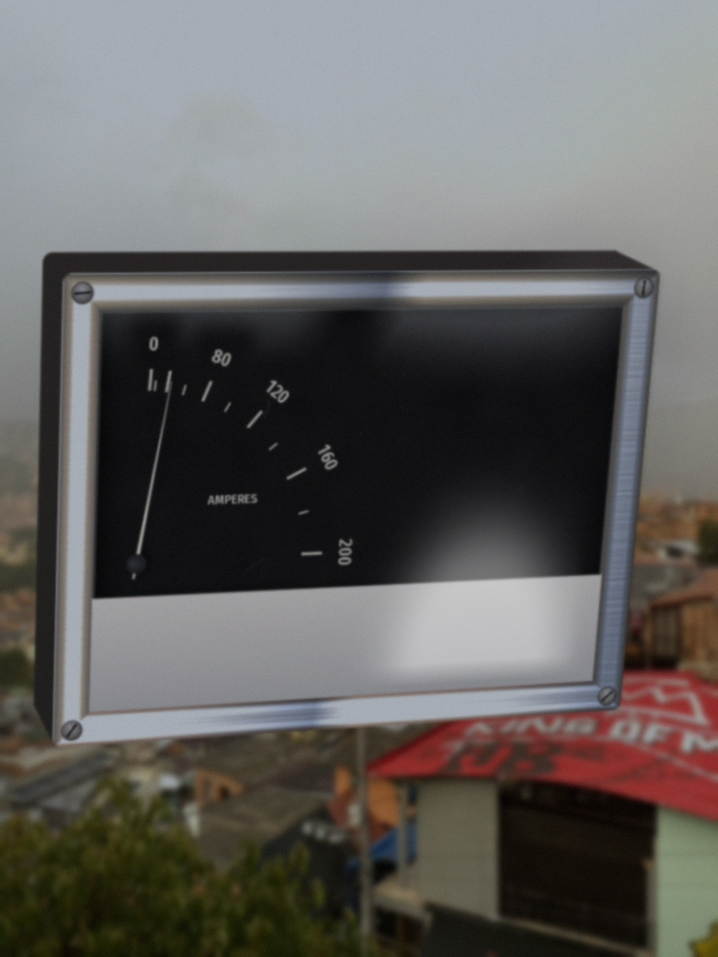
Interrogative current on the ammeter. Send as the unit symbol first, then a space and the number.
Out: A 40
